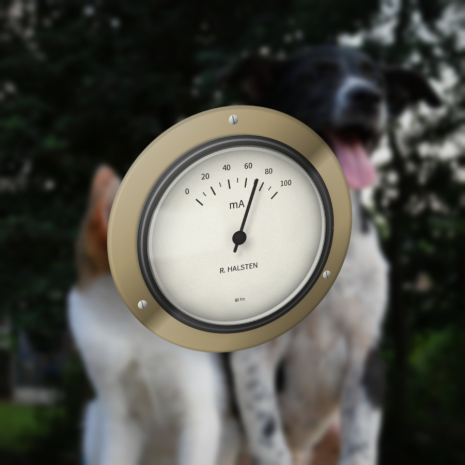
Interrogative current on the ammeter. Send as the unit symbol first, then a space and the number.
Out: mA 70
